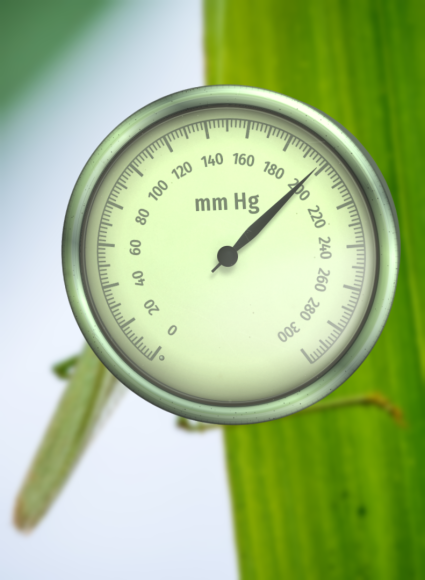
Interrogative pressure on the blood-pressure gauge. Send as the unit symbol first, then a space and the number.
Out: mmHg 198
